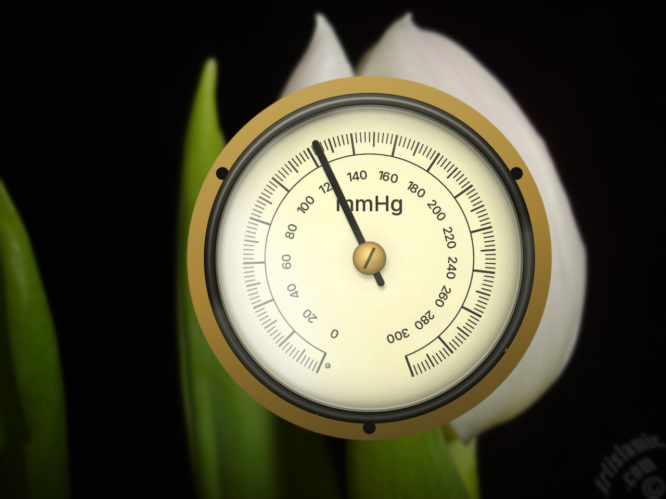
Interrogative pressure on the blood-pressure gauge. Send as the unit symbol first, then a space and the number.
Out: mmHg 124
